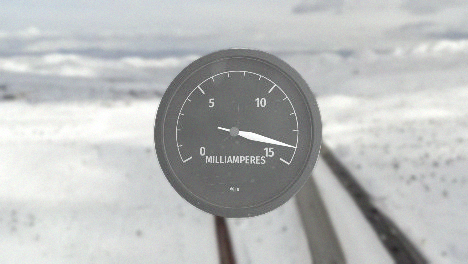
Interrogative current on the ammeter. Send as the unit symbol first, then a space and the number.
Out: mA 14
